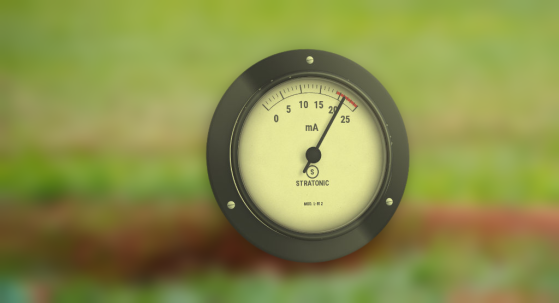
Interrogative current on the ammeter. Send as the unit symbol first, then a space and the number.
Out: mA 21
